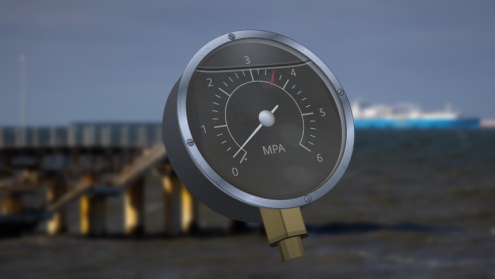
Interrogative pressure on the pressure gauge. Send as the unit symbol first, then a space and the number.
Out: MPa 0.2
